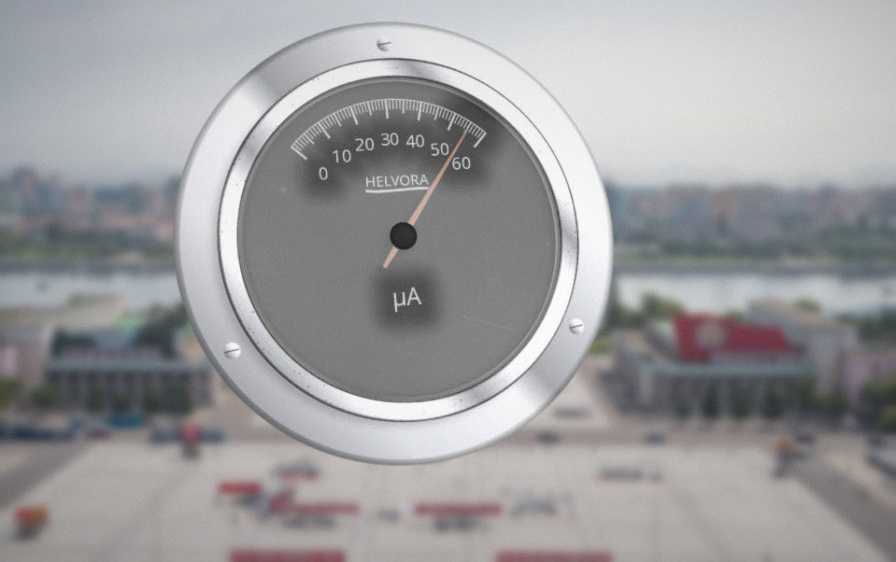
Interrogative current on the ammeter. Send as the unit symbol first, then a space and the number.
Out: µA 55
